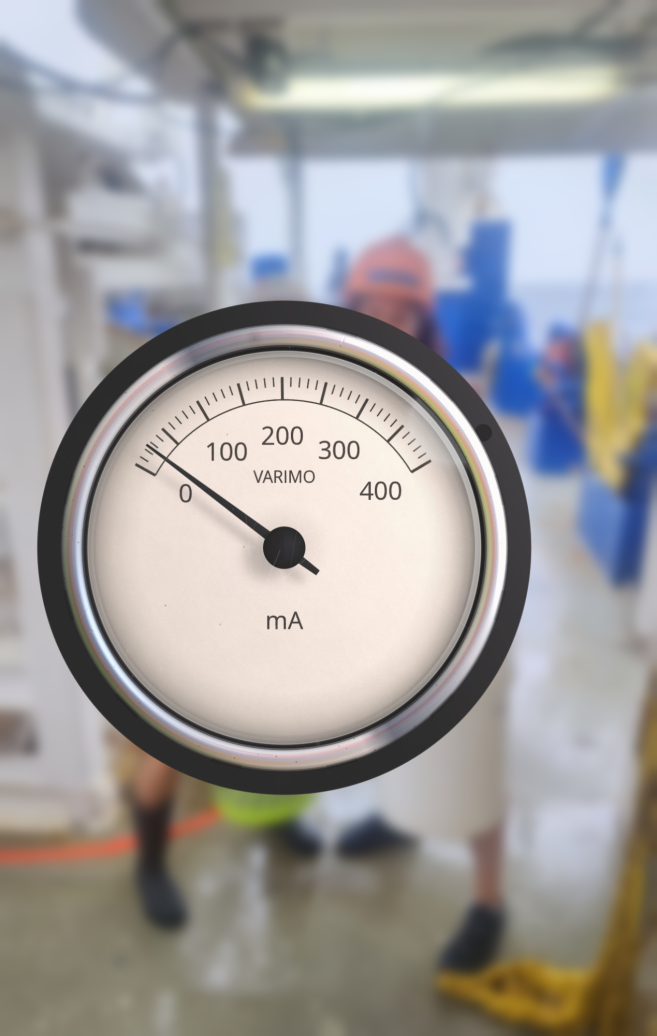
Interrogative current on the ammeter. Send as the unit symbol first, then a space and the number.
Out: mA 25
